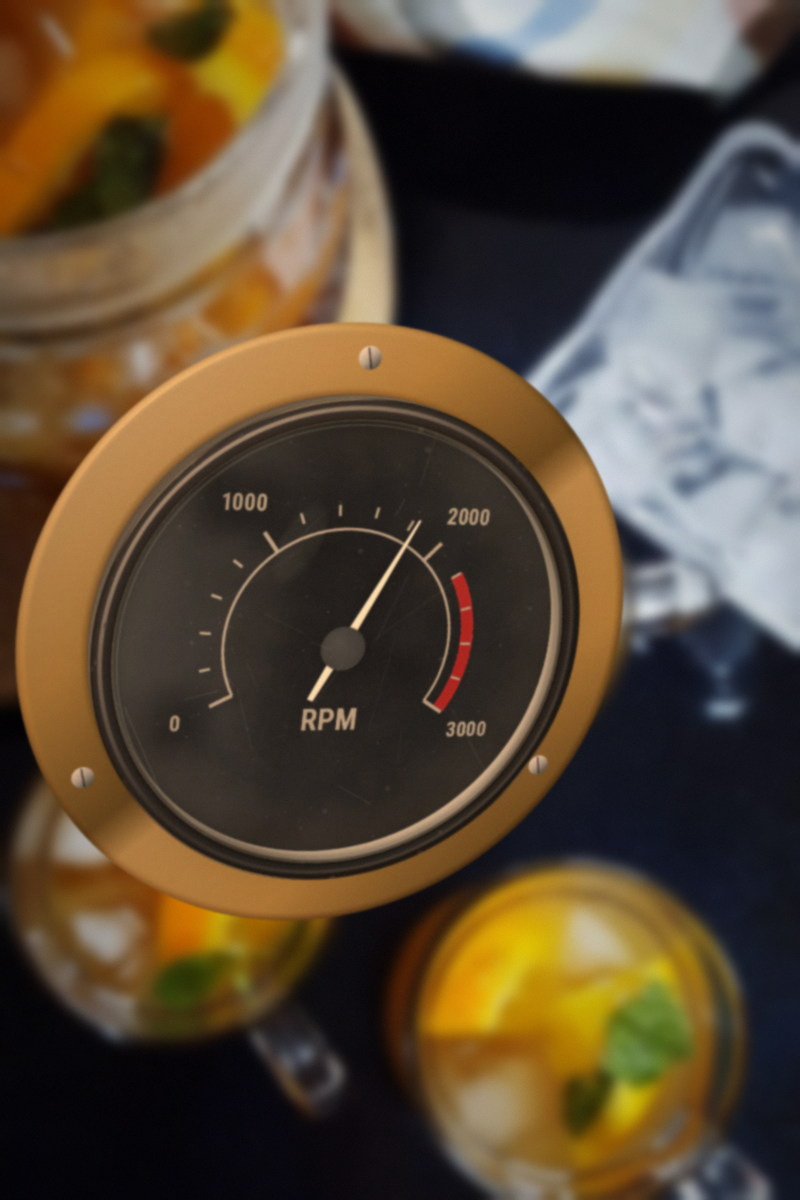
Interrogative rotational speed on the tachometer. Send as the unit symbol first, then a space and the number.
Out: rpm 1800
